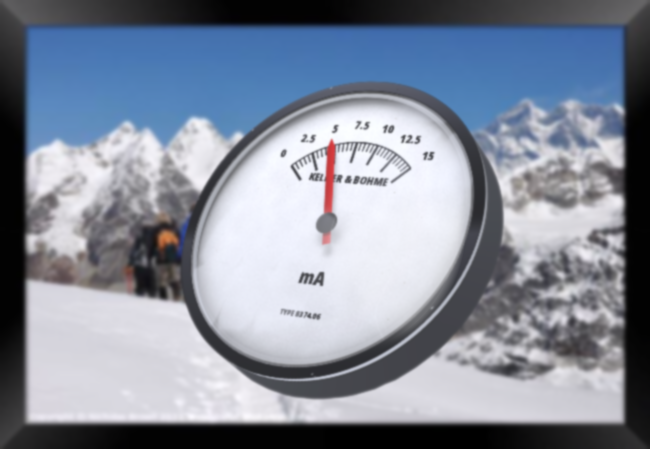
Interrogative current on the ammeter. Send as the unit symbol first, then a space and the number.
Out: mA 5
